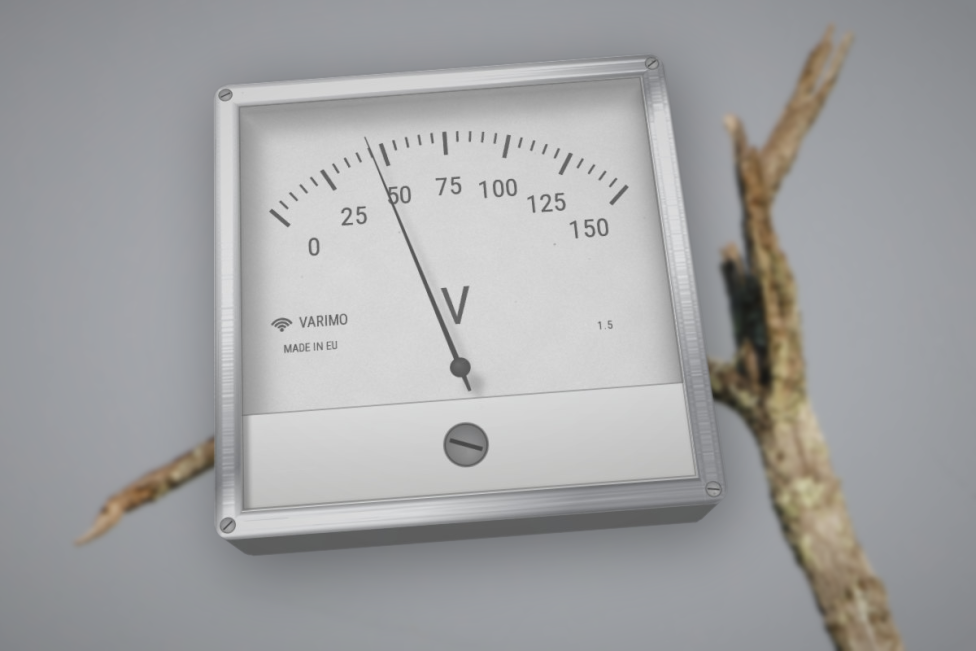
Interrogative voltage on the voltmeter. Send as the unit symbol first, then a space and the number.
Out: V 45
